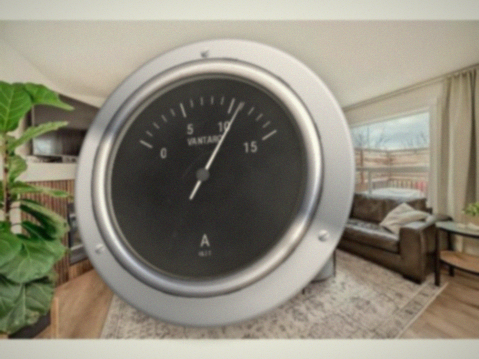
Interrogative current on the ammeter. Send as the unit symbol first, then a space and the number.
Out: A 11
